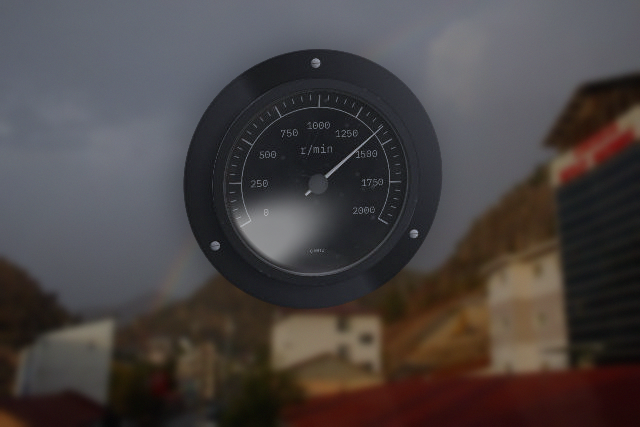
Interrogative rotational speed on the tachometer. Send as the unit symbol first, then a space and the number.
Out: rpm 1400
